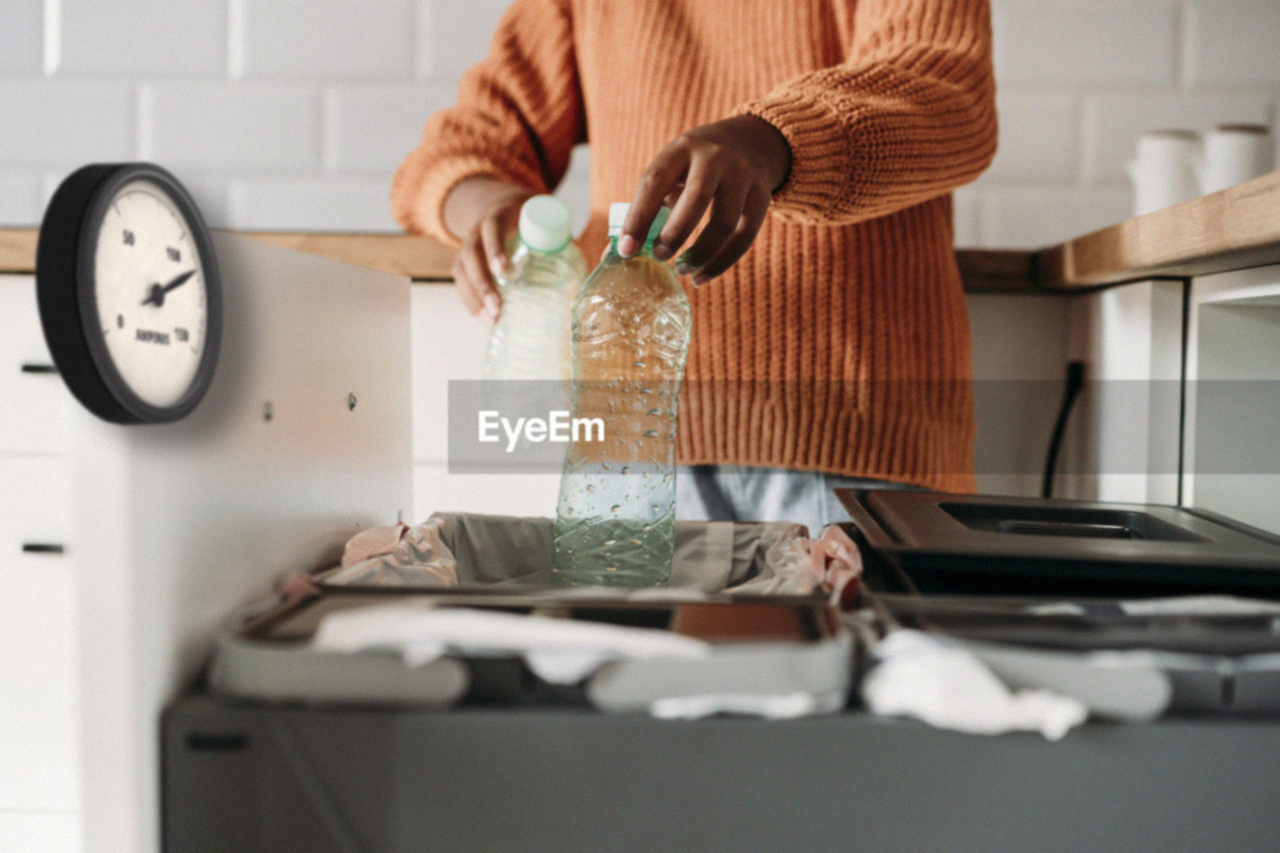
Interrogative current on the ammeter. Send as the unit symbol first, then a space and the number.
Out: A 115
